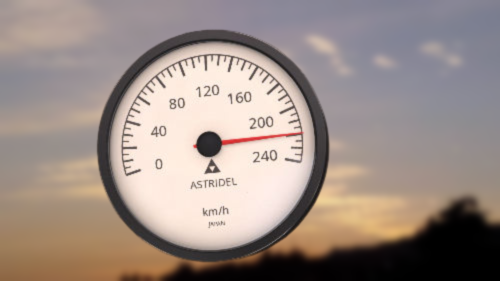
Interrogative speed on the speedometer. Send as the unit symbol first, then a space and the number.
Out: km/h 220
